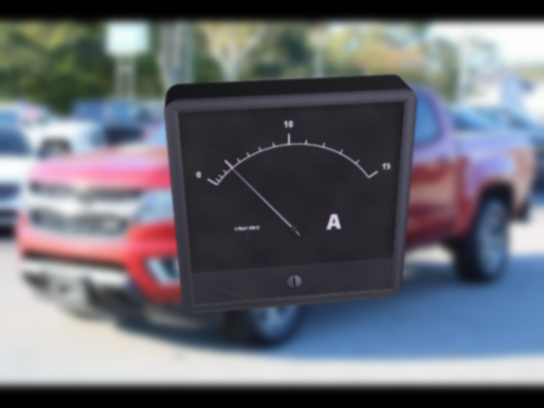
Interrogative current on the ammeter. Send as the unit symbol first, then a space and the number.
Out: A 5
